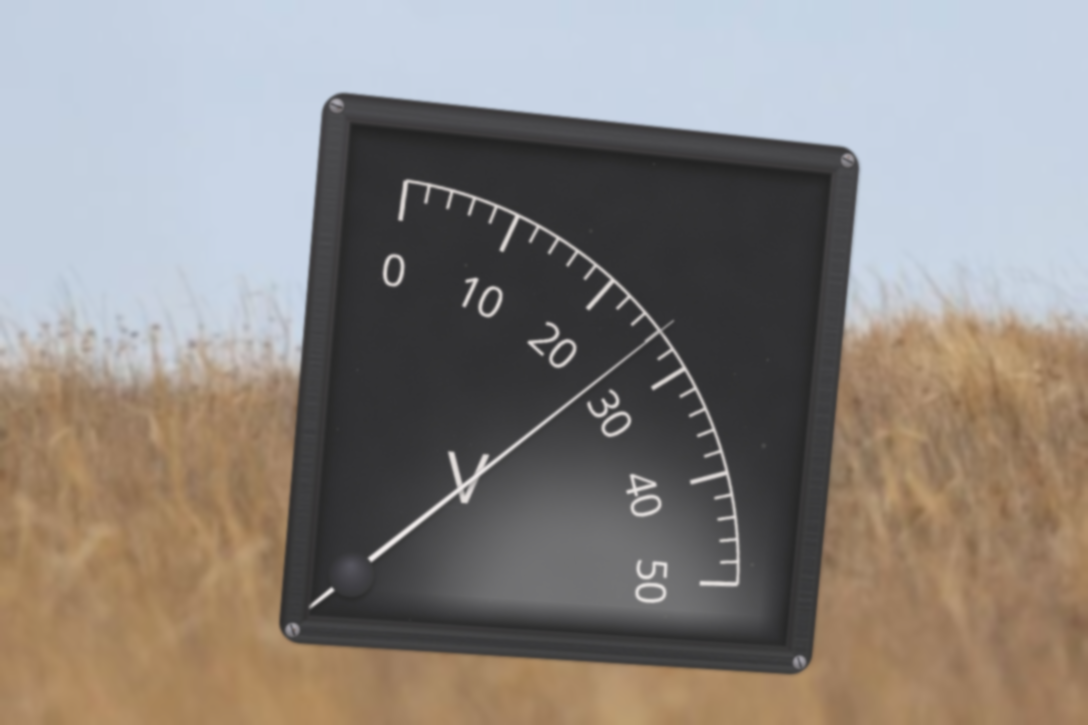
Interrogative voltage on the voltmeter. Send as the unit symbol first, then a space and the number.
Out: V 26
